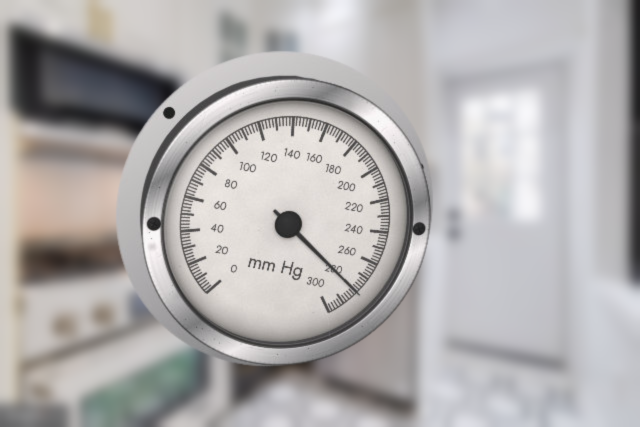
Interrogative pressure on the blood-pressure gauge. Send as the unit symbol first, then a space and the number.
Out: mmHg 280
